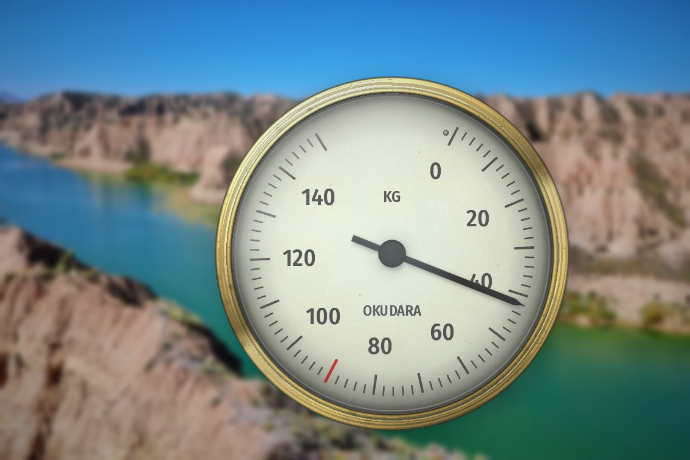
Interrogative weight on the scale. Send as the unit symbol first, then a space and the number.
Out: kg 42
